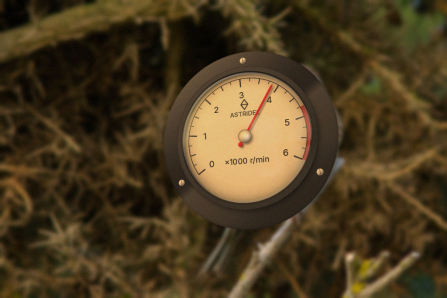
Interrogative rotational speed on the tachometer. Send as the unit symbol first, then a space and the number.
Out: rpm 3875
